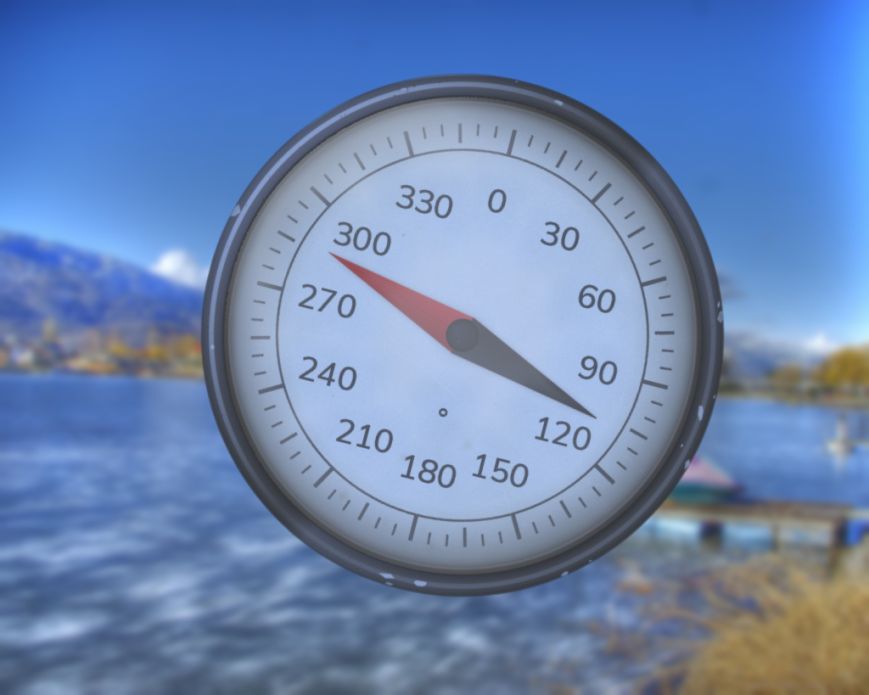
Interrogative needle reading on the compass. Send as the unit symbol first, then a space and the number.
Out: ° 287.5
